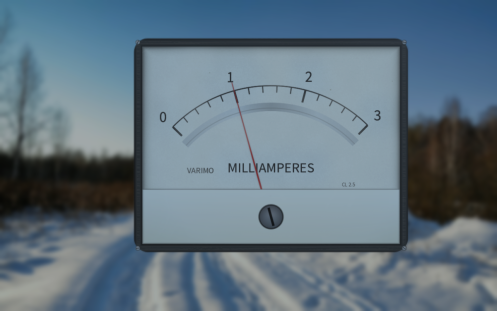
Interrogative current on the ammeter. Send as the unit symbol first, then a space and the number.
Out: mA 1
